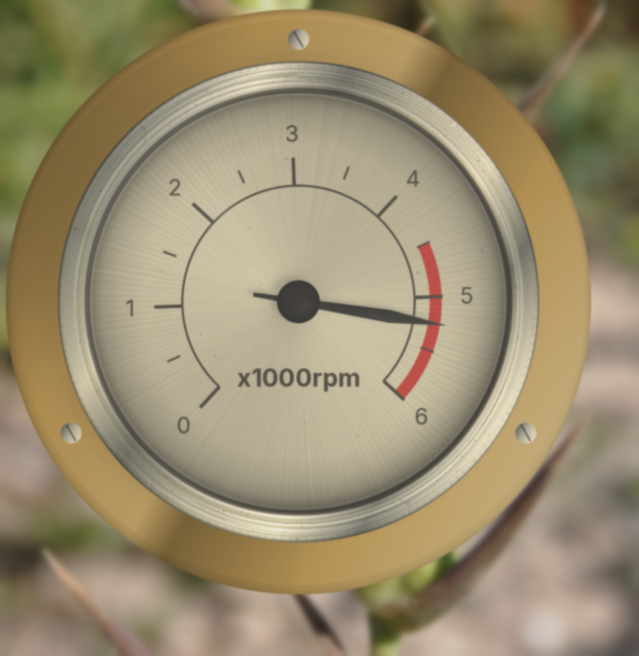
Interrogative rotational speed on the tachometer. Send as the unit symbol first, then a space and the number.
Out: rpm 5250
